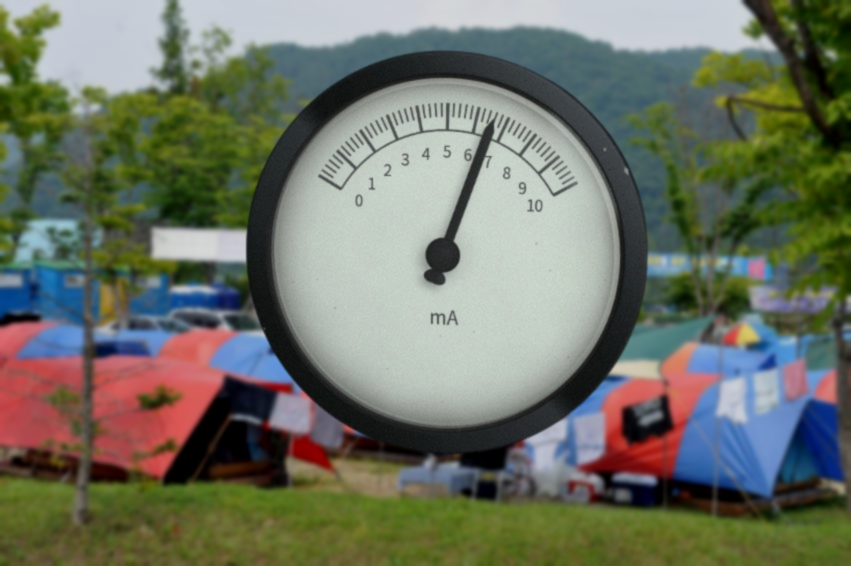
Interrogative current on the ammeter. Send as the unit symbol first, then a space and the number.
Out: mA 6.6
